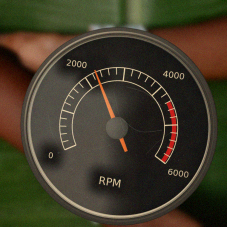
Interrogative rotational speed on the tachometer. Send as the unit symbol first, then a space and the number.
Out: rpm 2300
